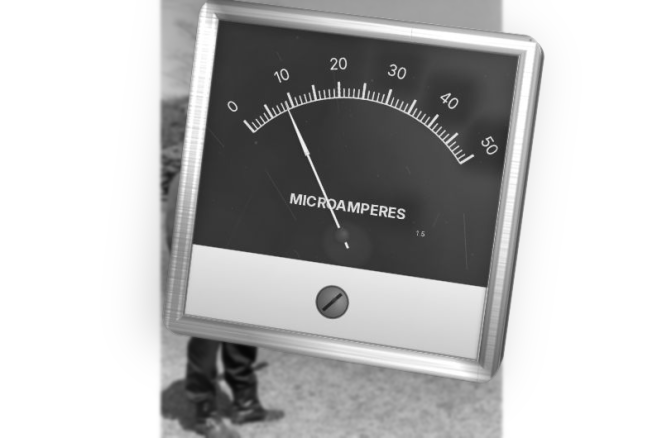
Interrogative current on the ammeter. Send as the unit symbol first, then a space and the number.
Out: µA 9
